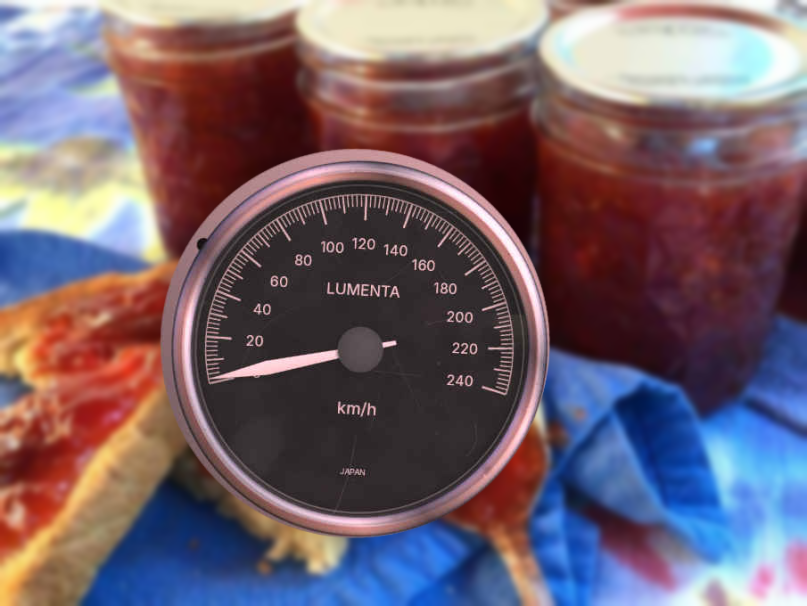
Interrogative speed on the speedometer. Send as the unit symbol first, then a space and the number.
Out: km/h 2
